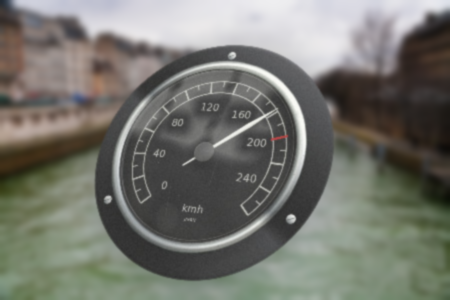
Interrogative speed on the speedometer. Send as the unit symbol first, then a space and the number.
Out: km/h 180
